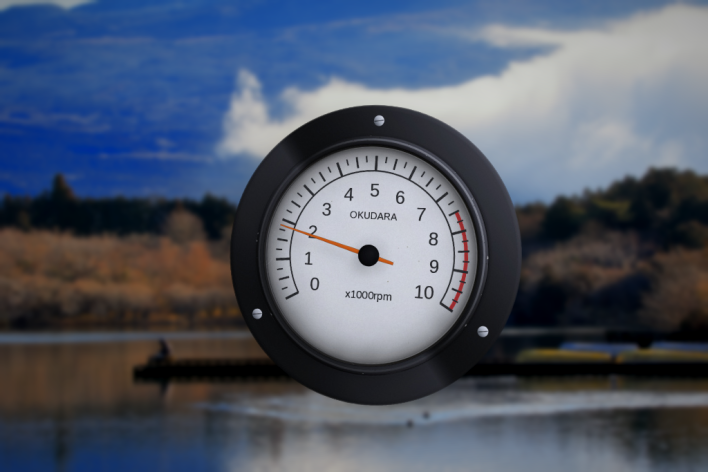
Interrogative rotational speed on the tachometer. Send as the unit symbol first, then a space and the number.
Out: rpm 1875
